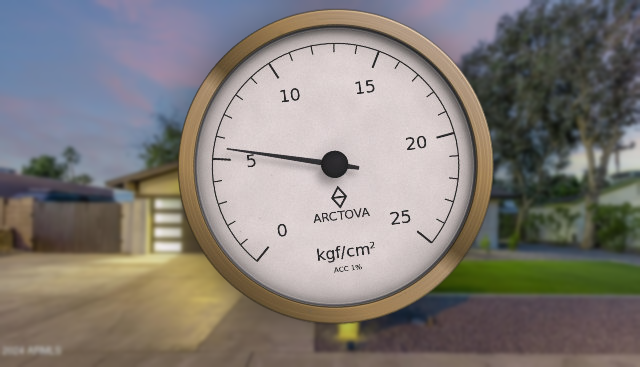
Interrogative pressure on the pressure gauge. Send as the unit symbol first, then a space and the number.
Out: kg/cm² 5.5
